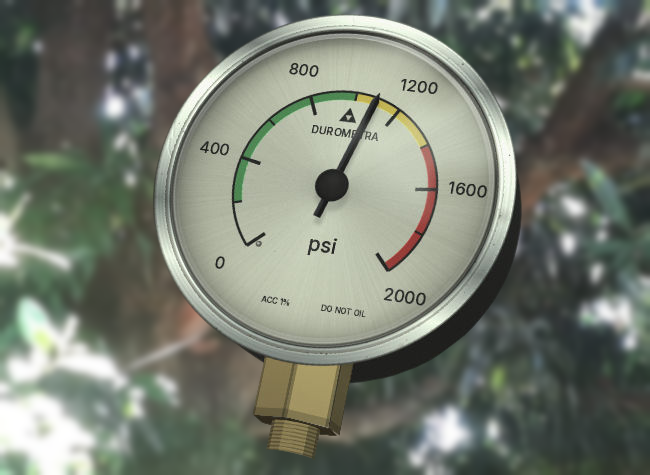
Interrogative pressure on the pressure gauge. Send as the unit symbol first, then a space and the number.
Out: psi 1100
